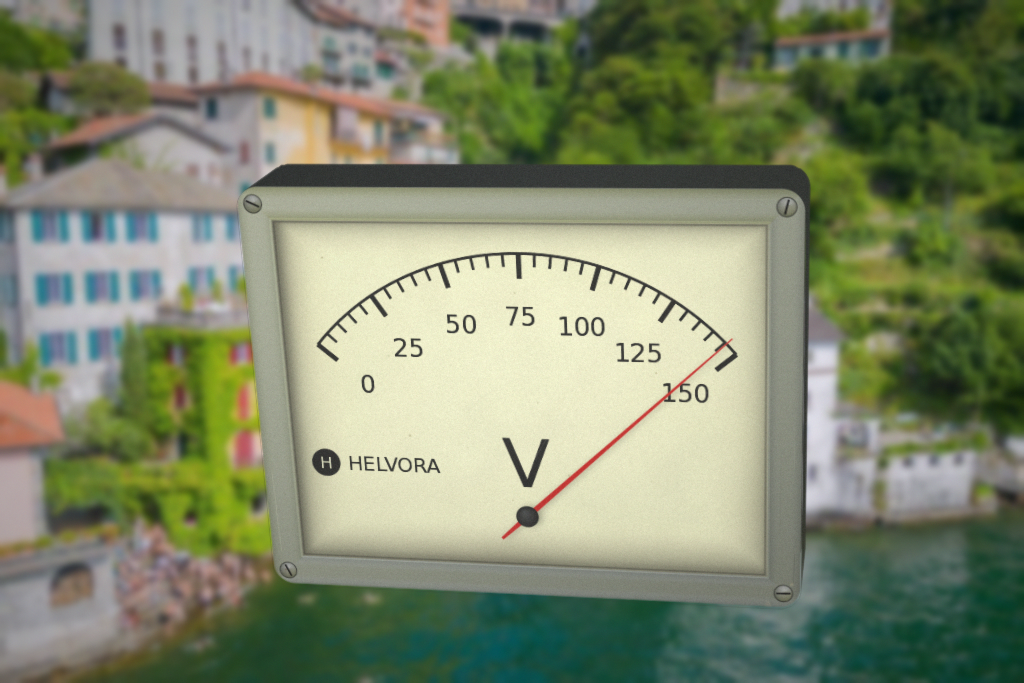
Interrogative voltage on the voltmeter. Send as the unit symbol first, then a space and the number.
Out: V 145
